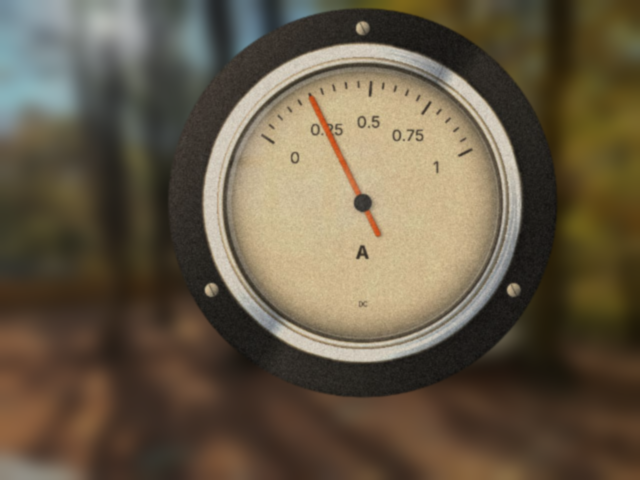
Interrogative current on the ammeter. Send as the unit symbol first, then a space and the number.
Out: A 0.25
